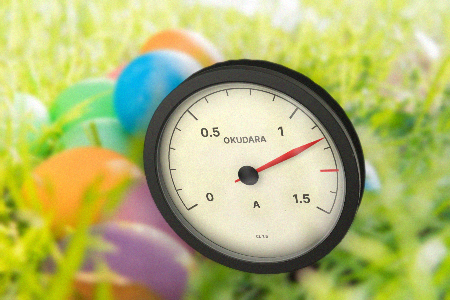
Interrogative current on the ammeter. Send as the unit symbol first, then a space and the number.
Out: A 1.15
